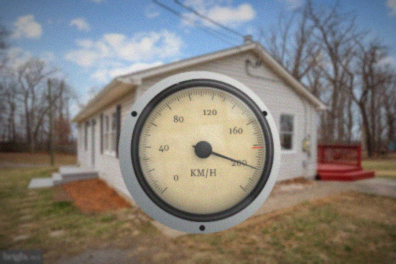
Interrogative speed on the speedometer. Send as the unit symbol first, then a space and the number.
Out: km/h 200
